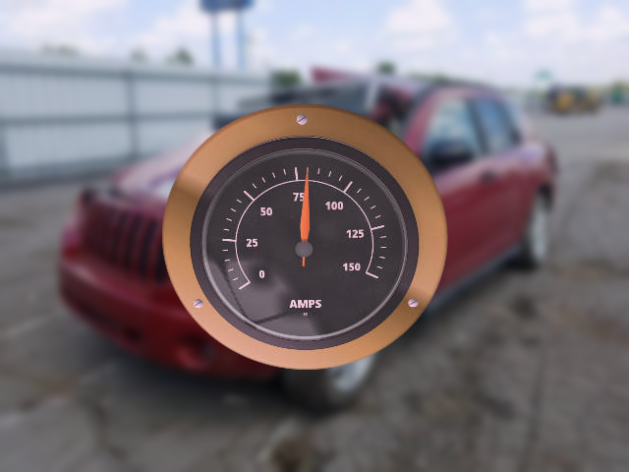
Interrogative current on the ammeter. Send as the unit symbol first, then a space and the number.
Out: A 80
